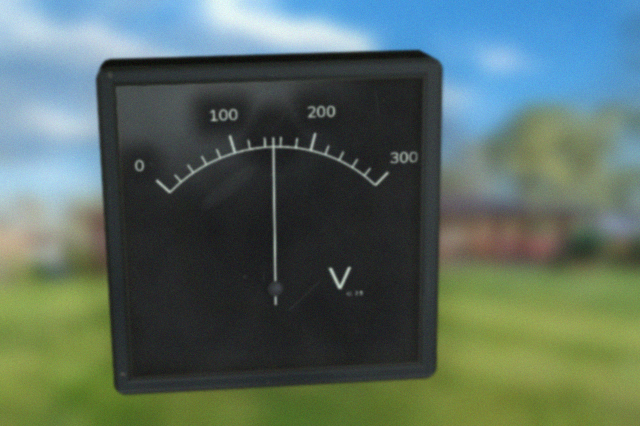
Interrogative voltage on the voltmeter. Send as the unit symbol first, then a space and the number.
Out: V 150
